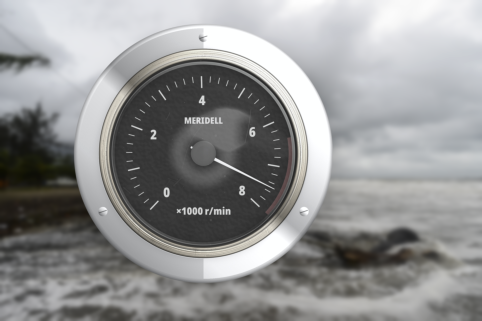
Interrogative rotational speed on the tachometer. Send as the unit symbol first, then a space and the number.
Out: rpm 7500
